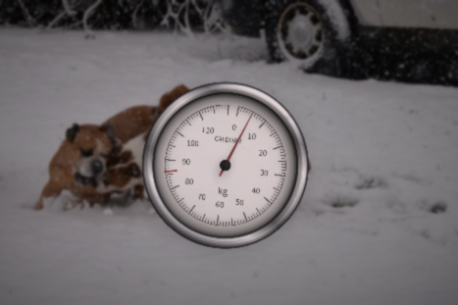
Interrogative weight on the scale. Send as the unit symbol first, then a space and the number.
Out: kg 5
